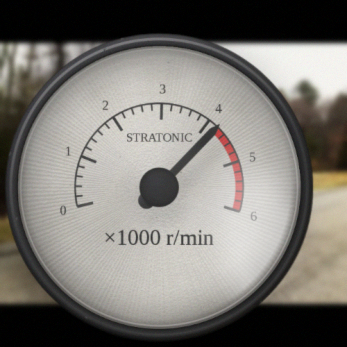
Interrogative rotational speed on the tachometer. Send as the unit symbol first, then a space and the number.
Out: rpm 4200
